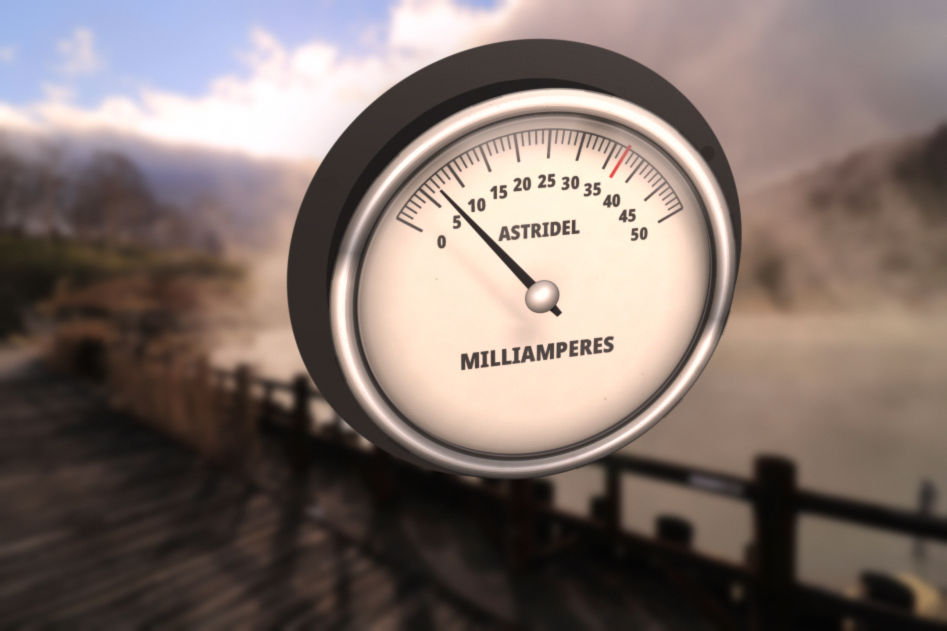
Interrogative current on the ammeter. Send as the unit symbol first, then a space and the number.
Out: mA 7
